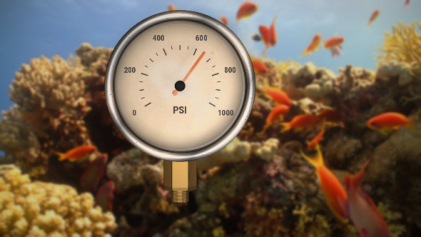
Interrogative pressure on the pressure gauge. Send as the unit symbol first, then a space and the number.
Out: psi 650
